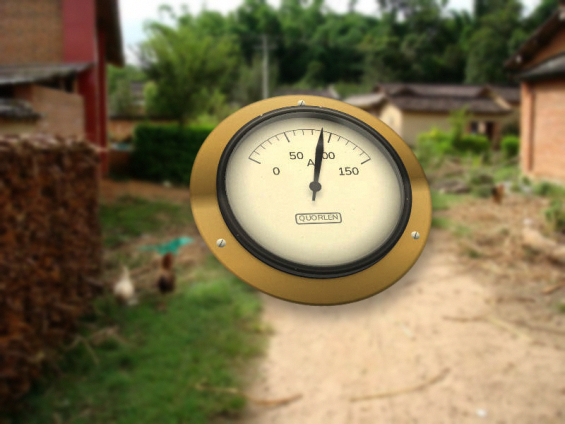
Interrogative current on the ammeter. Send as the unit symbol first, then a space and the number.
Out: A 90
